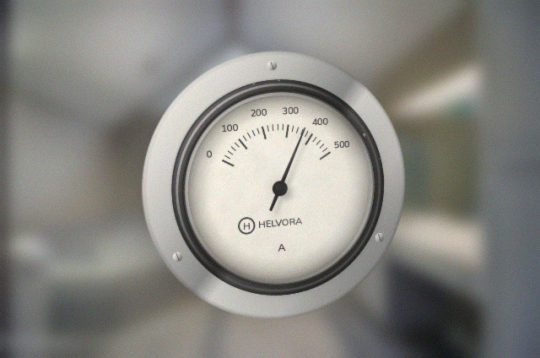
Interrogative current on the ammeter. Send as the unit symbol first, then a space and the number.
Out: A 360
